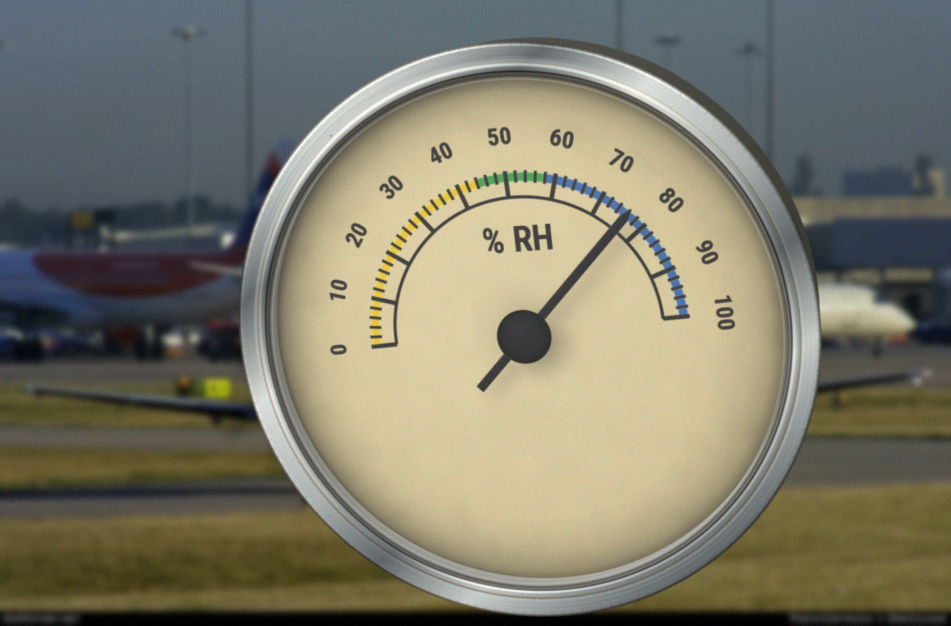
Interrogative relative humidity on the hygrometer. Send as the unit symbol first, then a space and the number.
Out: % 76
